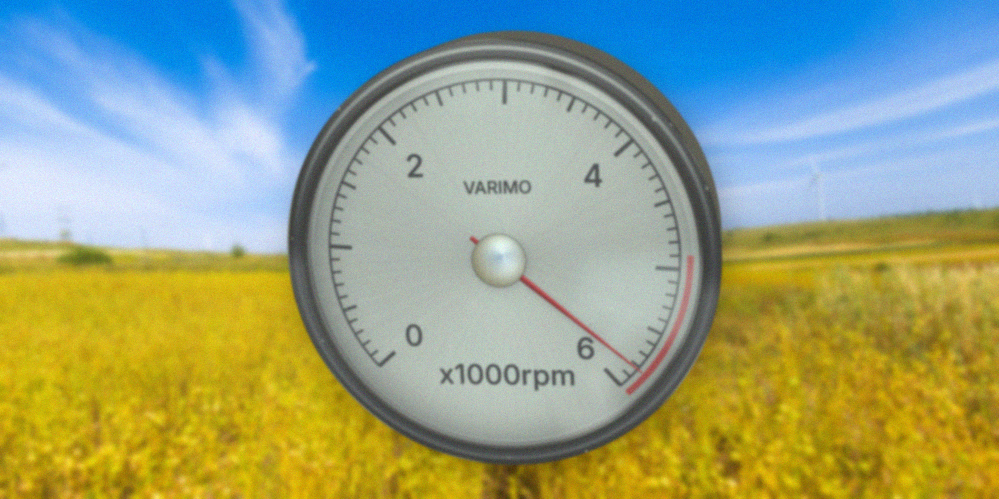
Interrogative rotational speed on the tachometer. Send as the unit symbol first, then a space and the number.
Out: rpm 5800
